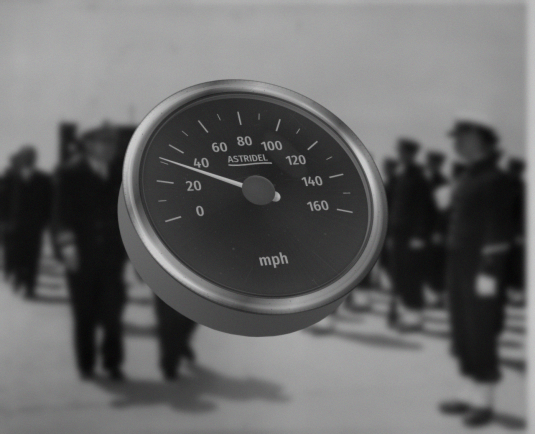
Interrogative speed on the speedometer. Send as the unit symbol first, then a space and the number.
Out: mph 30
